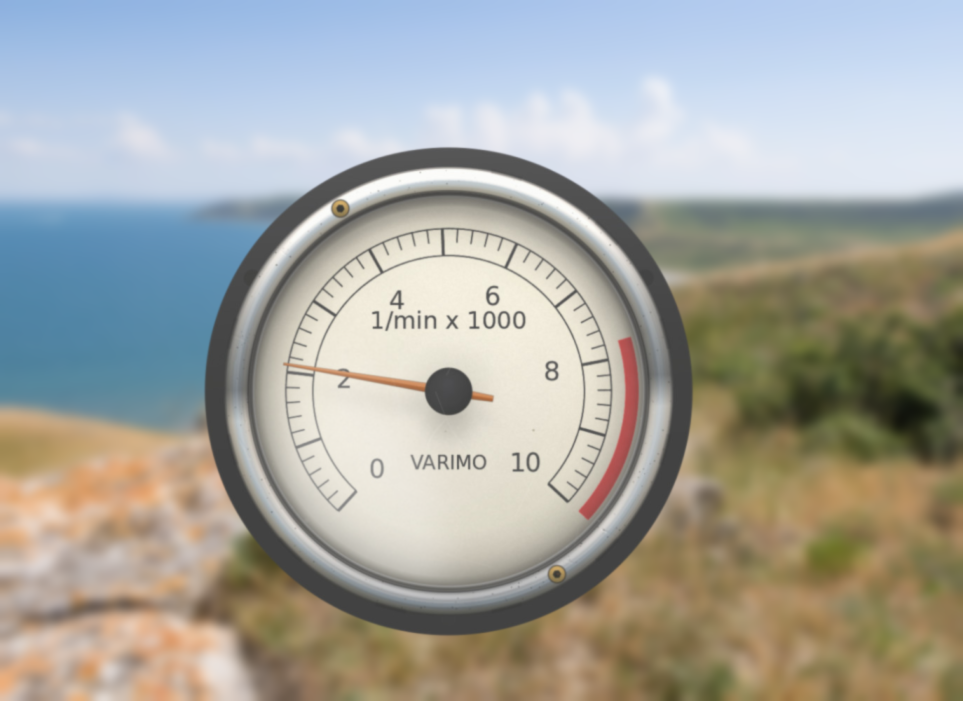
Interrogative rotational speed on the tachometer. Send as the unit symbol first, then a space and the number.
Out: rpm 2100
